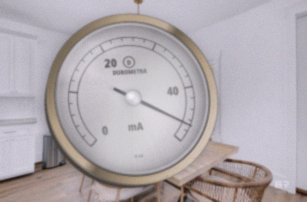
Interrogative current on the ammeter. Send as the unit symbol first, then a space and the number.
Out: mA 47
